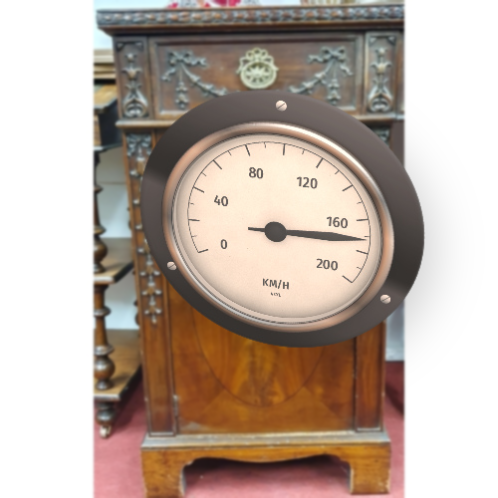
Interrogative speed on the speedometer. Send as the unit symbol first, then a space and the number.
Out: km/h 170
